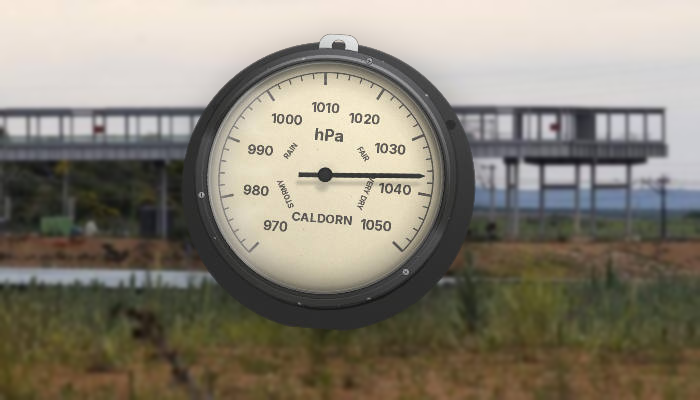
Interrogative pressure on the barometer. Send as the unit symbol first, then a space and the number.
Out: hPa 1037
